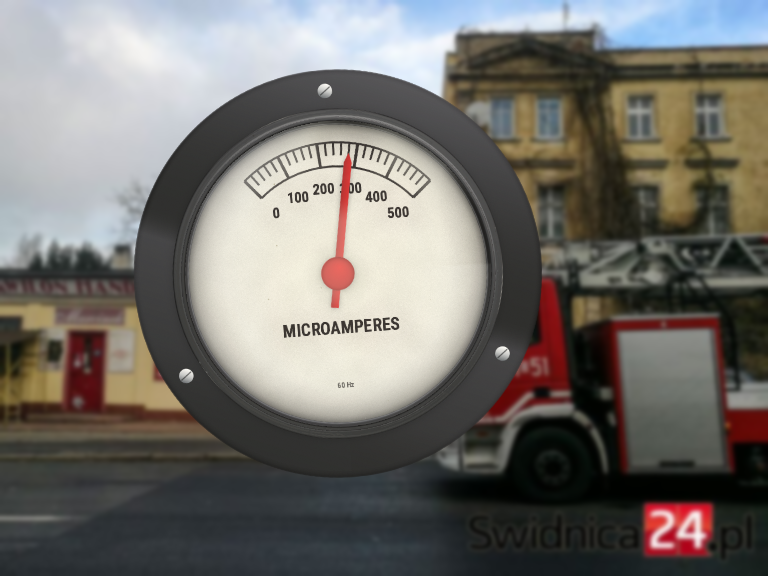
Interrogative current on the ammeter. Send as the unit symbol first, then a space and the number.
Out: µA 280
